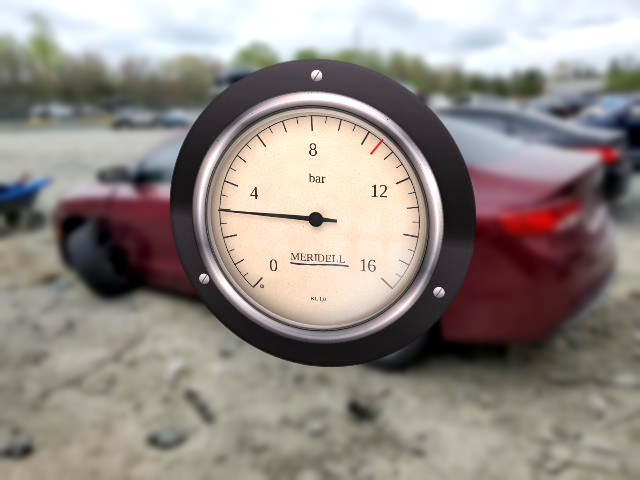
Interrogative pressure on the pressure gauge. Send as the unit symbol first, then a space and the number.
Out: bar 3
